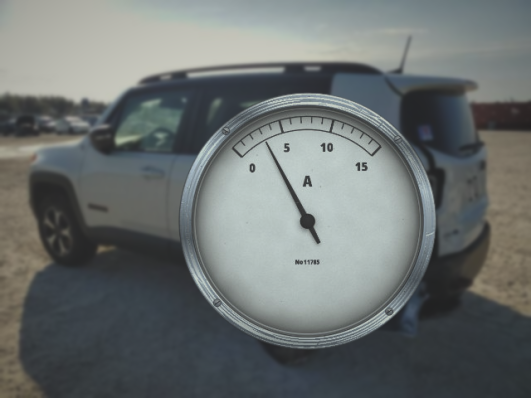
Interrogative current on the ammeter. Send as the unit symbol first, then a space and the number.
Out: A 3
